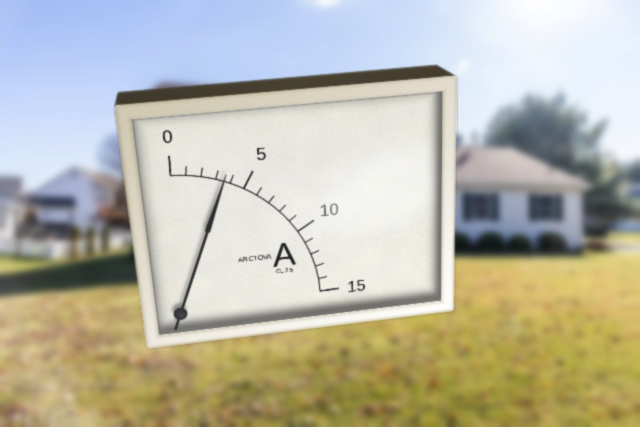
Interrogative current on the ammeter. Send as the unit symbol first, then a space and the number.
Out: A 3.5
